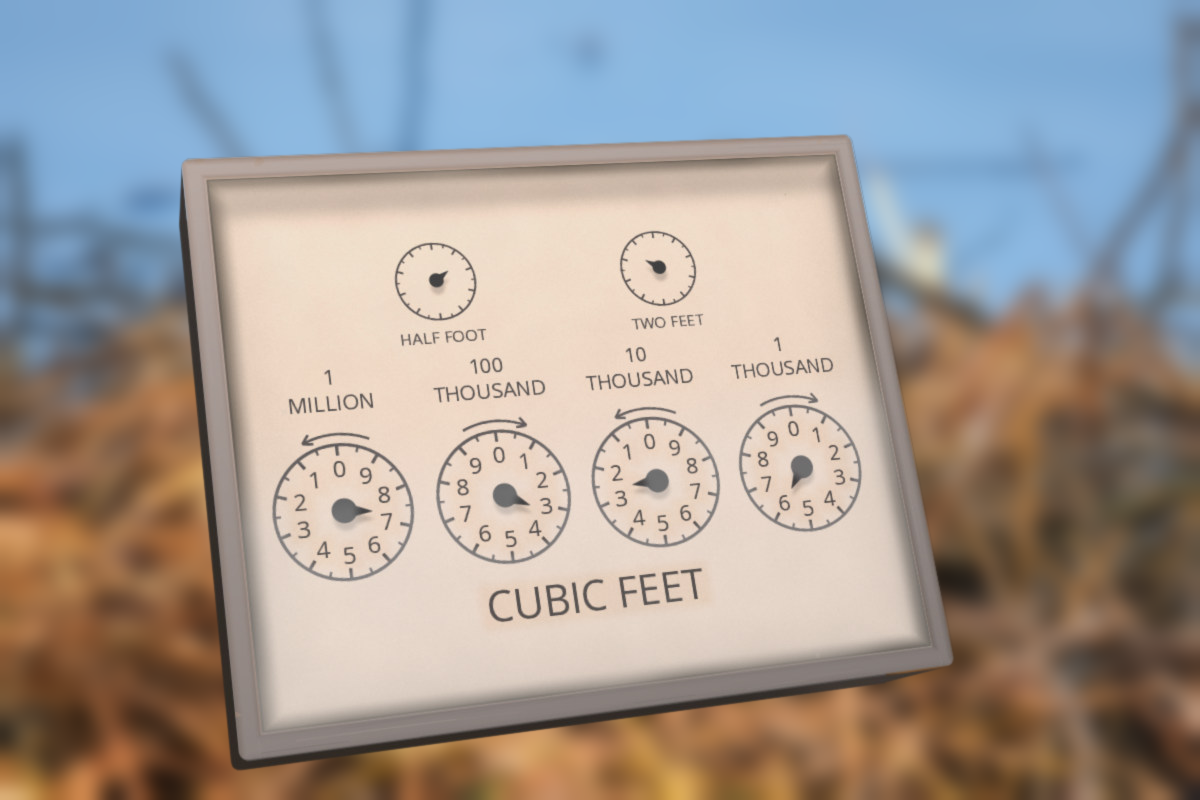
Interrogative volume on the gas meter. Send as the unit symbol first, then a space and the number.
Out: ft³ 732600
